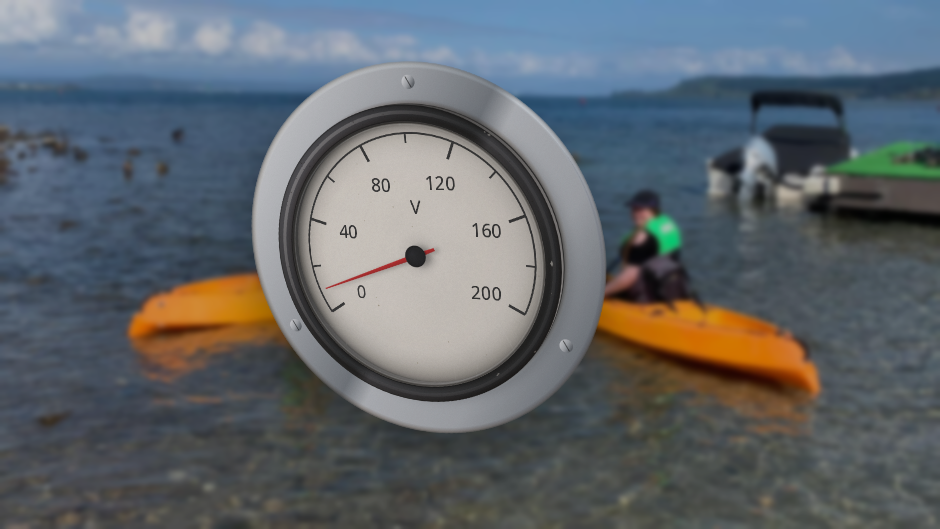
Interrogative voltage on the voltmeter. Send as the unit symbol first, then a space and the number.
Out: V 10
